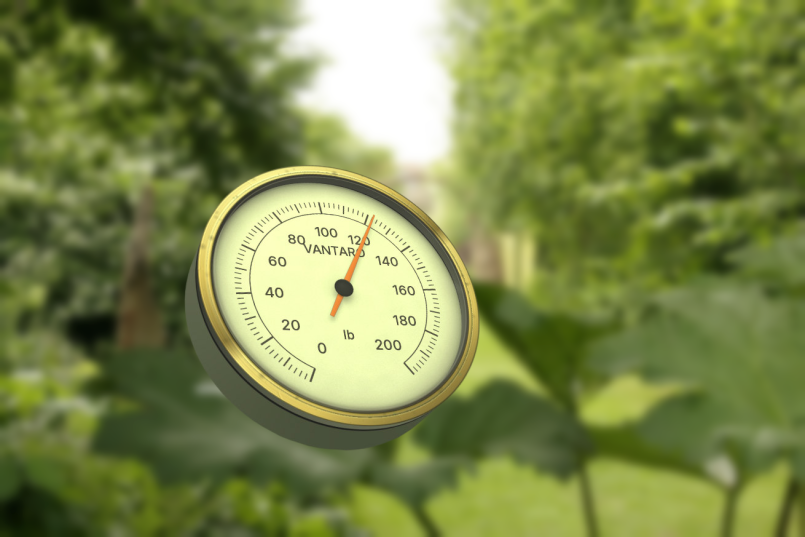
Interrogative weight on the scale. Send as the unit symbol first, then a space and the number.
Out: lb 122
